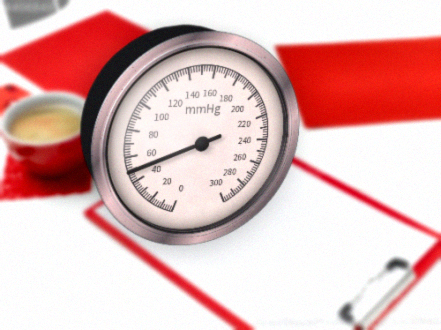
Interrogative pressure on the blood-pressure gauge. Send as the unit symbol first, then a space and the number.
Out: mmHg 50
